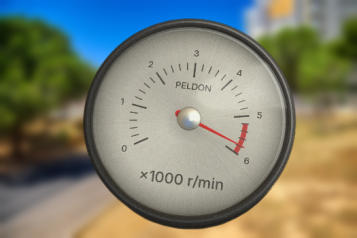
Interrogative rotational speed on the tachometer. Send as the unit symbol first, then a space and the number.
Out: rpm 5800
